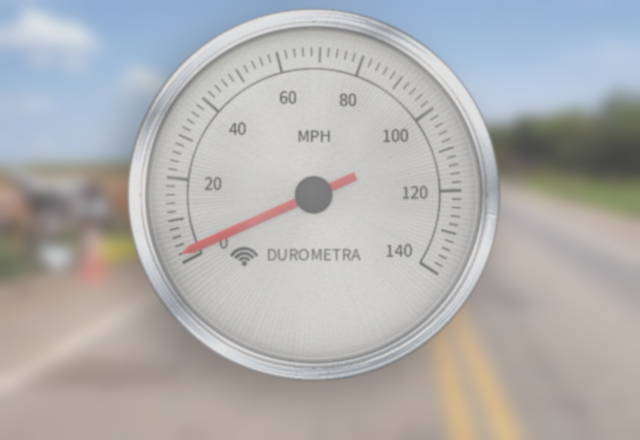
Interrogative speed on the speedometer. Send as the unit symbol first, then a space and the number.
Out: mph 2
